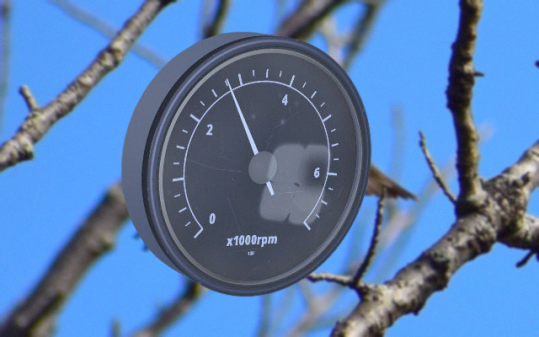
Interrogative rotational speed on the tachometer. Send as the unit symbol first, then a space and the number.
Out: rpm 2750
